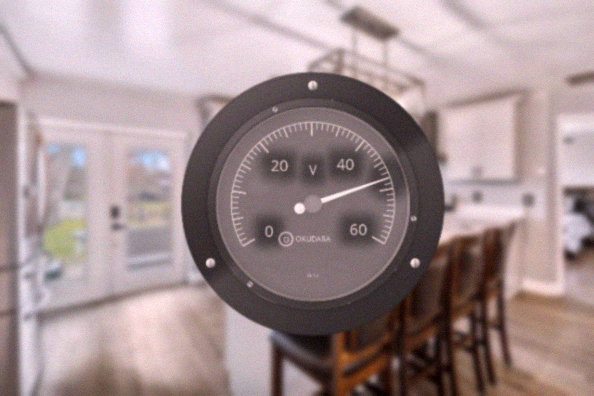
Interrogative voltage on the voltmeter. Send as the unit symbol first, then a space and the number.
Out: V 48
